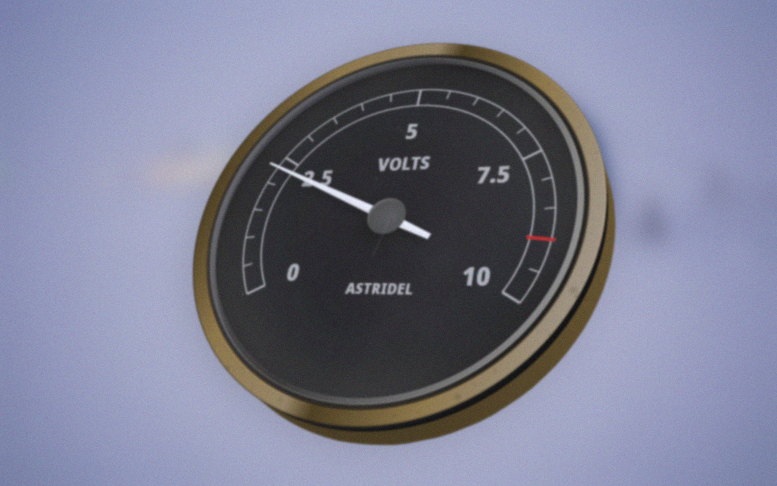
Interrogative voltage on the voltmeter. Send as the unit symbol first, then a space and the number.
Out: V 2.25
